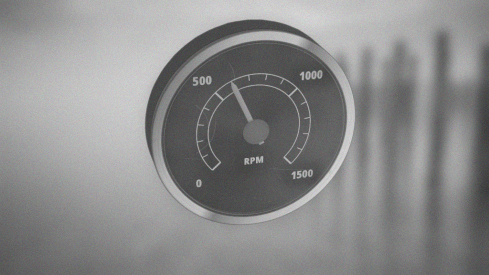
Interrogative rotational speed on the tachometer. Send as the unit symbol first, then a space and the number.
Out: rpm 600
